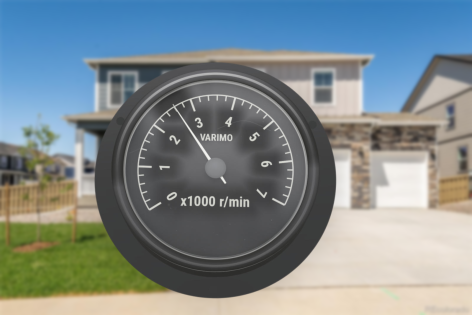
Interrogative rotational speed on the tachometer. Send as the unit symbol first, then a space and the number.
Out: rpm 2600
